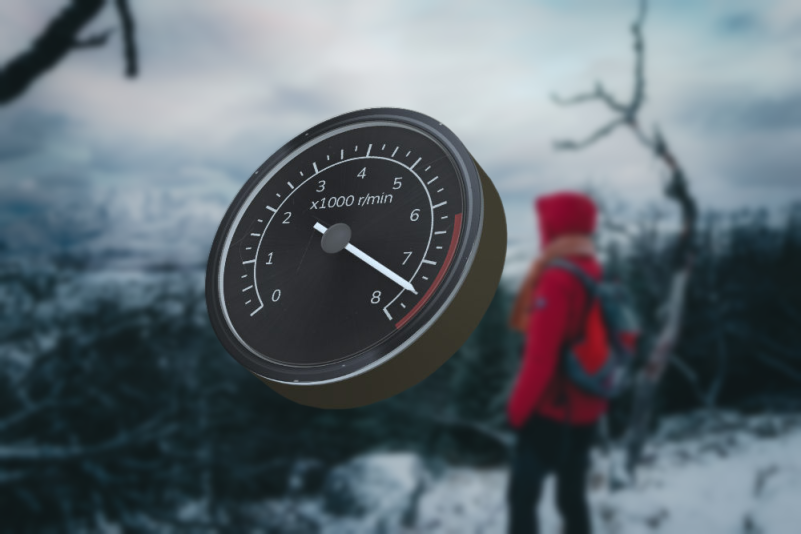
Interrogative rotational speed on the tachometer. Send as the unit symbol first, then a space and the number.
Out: rpm 7500
